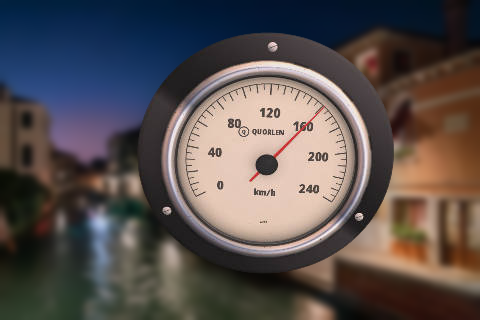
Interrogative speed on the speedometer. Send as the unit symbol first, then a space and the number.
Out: km/h 160
